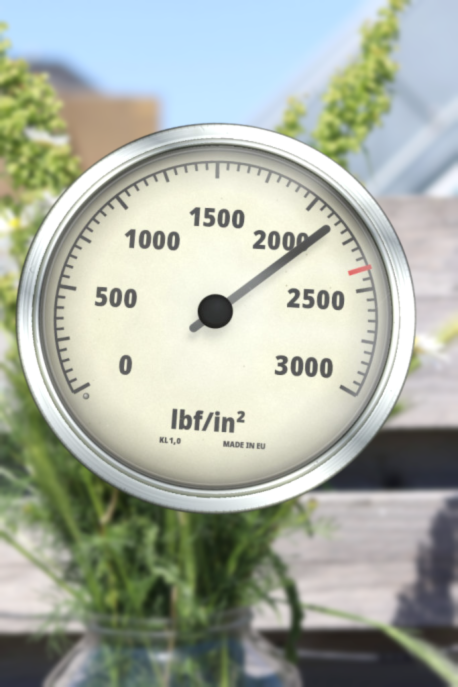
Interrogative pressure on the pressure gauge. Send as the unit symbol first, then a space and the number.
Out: psi 2150
